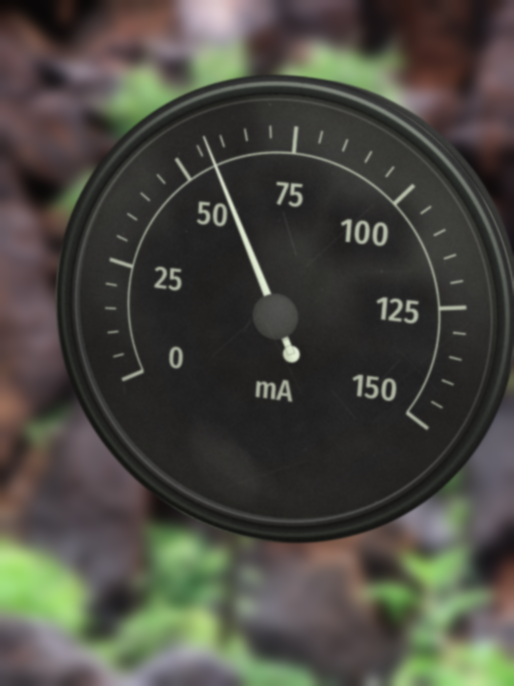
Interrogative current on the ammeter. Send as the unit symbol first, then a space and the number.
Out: mA 57.5
